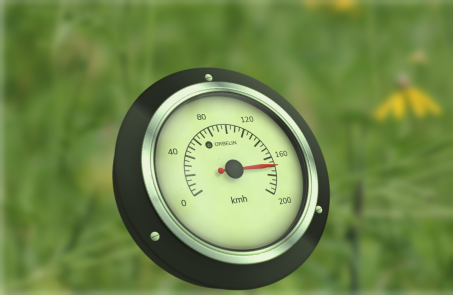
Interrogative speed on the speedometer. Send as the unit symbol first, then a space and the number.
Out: km/h 170
